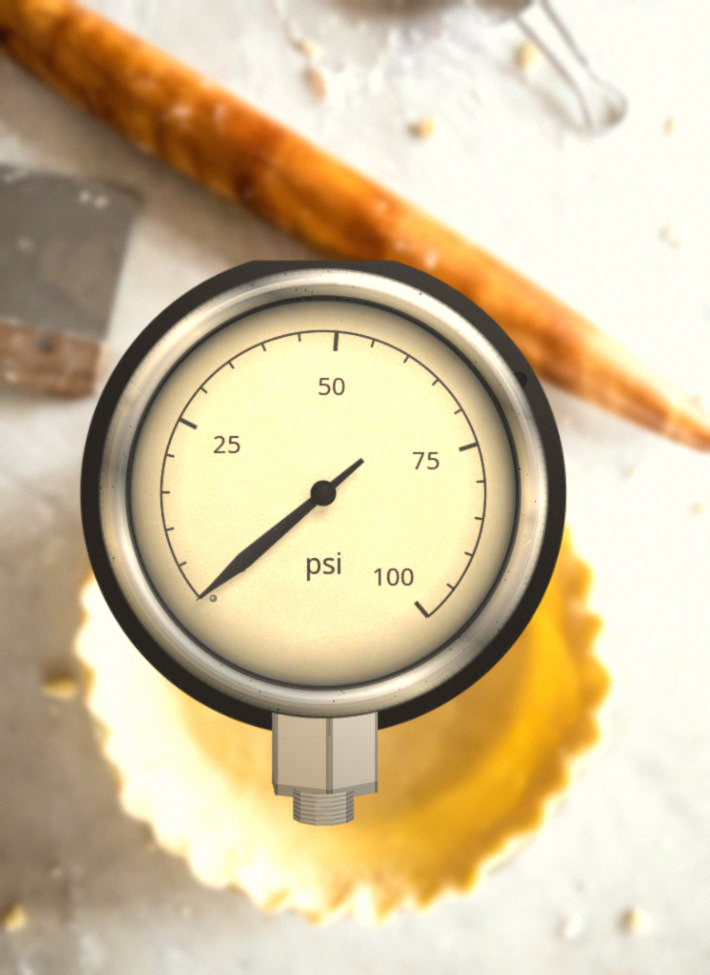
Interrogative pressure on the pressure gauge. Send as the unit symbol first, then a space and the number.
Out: psi 0
